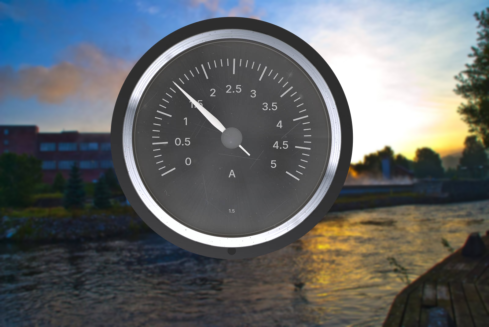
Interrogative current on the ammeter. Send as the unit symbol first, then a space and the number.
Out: A 1.5
